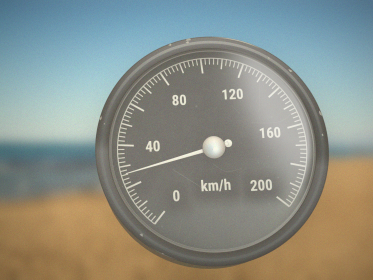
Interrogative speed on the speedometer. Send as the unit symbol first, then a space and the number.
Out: km/h 26
